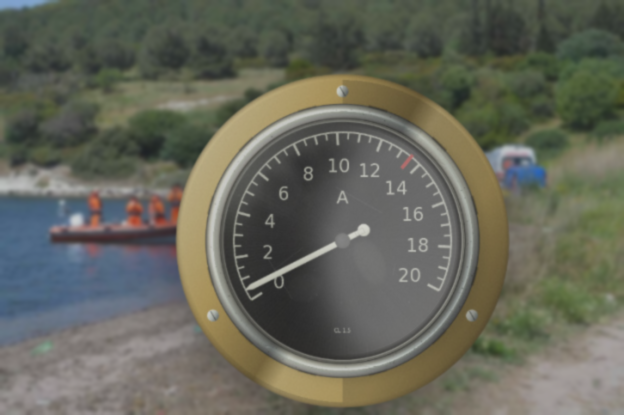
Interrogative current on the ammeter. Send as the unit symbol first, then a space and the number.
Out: A 0.5
